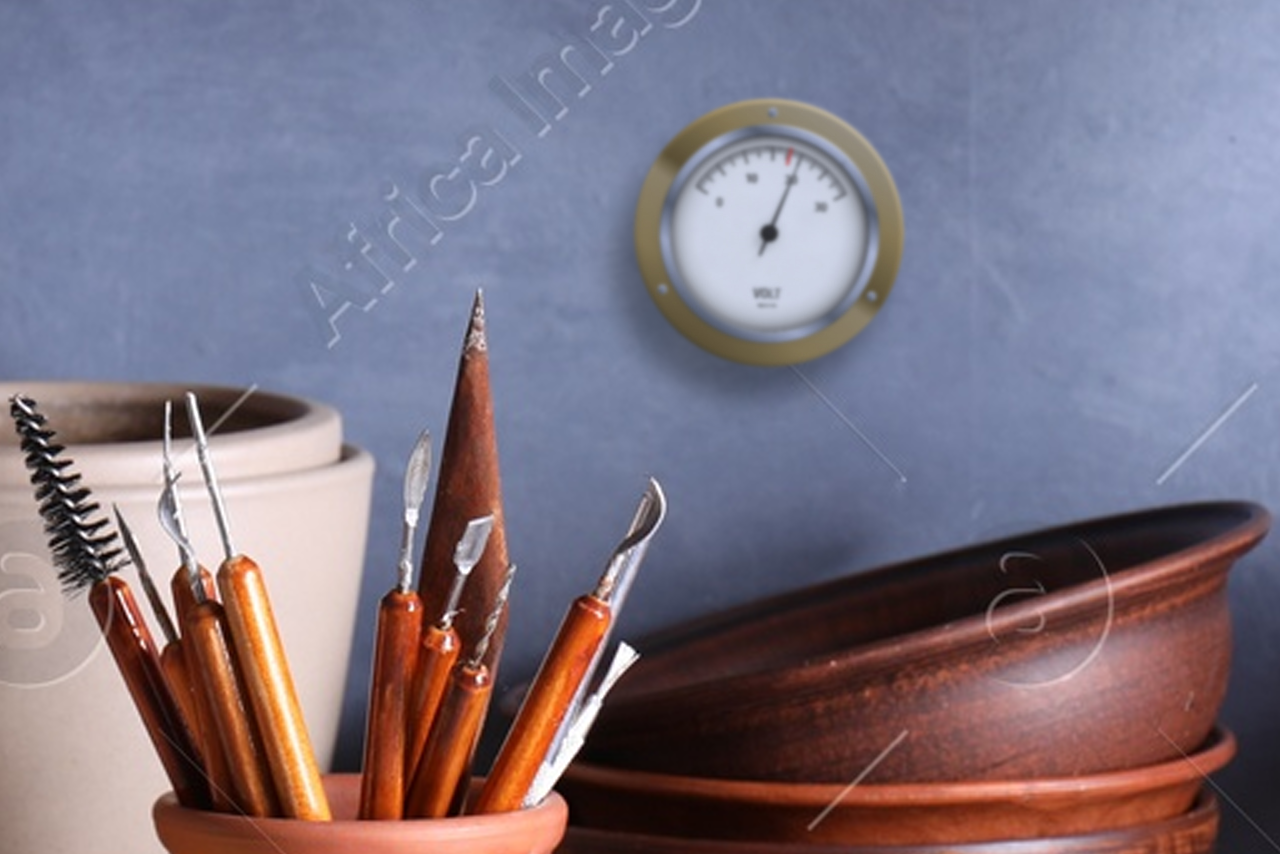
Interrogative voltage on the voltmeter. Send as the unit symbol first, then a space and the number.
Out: V 20
